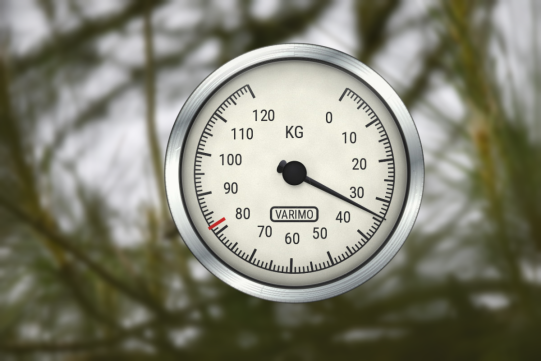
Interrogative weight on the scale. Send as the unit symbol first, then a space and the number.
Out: kg 34
